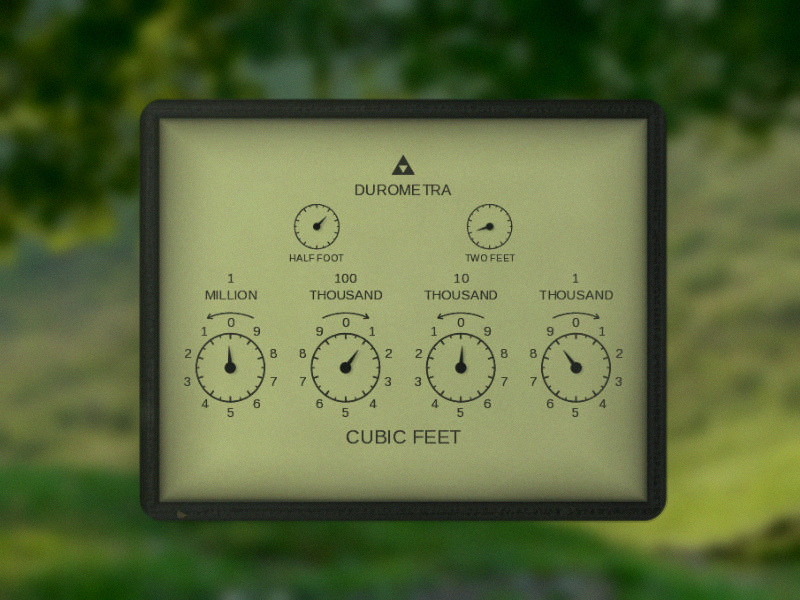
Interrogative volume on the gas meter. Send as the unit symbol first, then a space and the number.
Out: ft³ 9900
